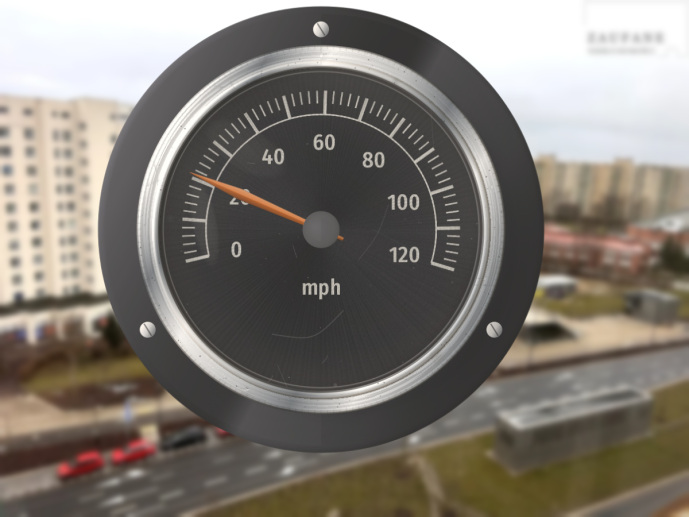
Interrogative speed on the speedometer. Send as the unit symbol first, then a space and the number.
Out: mph 21
